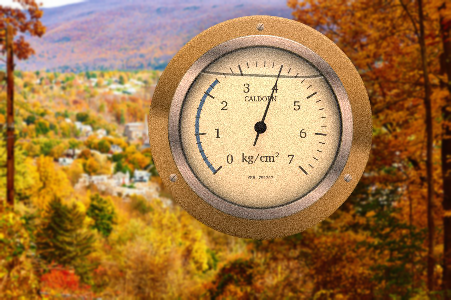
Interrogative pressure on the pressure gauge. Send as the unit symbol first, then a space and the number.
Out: kg/cm² 4
